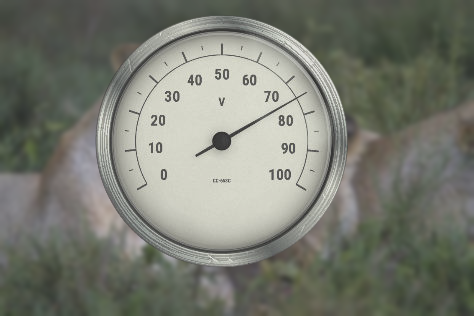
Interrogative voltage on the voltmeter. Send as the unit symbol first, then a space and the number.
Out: V 75
